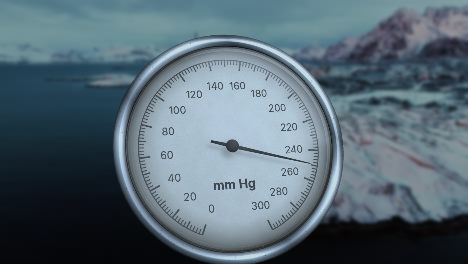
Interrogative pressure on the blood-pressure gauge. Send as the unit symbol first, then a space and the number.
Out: mmHg 250
